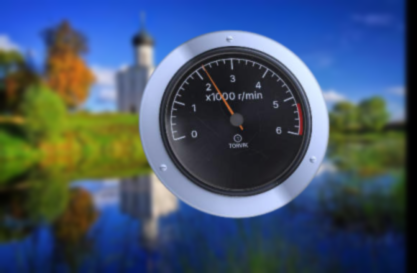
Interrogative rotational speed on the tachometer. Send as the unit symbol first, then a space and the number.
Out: rpm 2200
